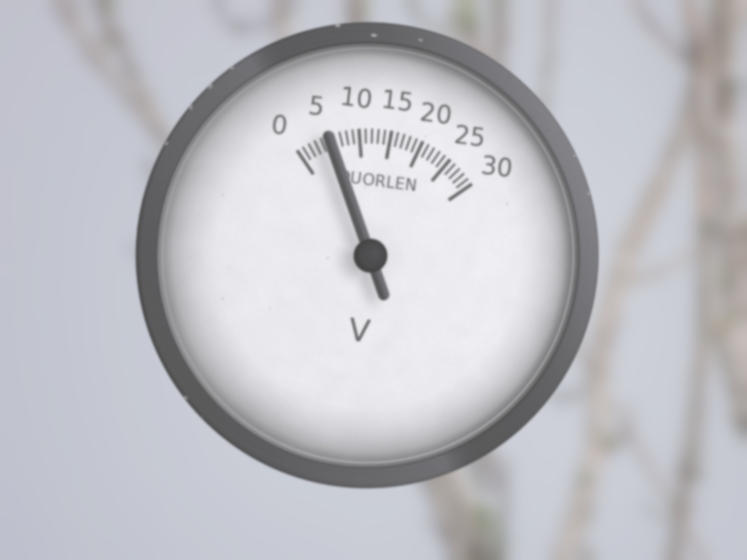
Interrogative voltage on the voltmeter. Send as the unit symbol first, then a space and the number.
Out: V 5
